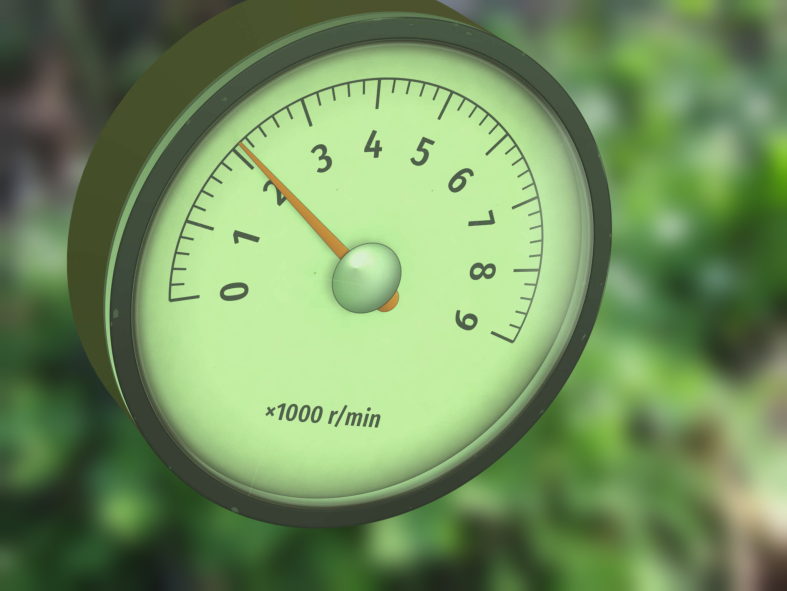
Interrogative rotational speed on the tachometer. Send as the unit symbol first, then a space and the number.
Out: rpm 2100
